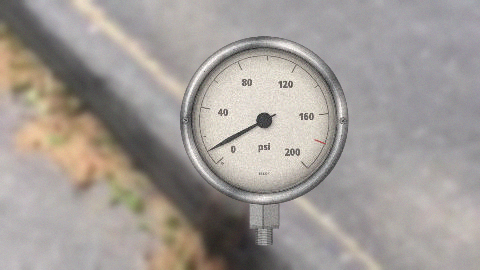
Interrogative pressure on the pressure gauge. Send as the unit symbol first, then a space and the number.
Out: psi 10
